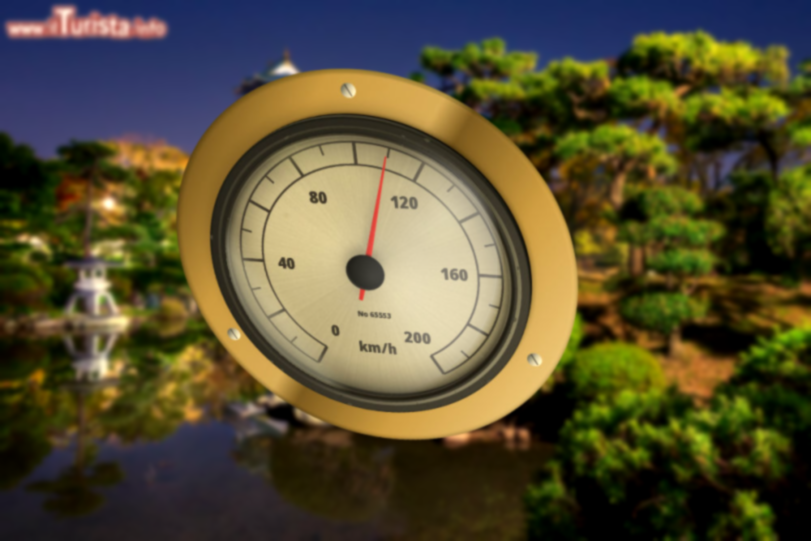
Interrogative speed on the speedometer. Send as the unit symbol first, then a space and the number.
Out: km/h 110
